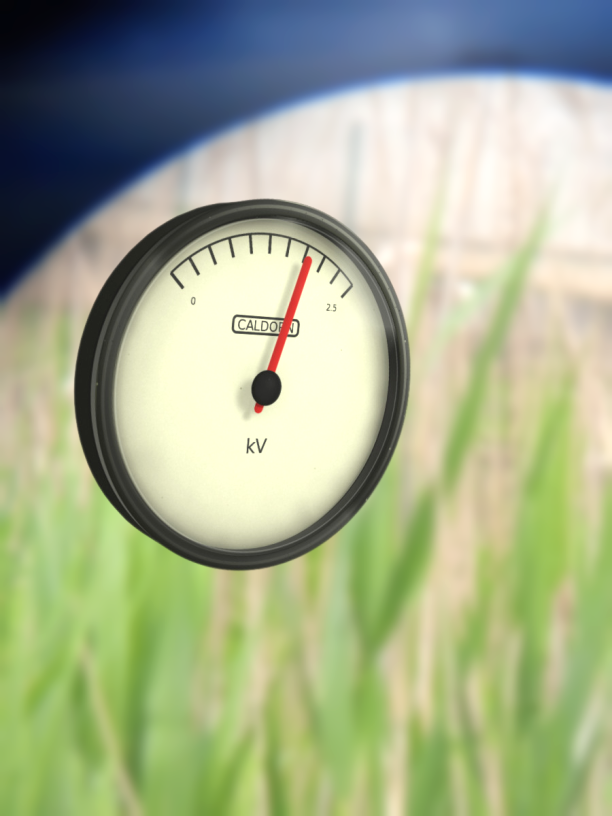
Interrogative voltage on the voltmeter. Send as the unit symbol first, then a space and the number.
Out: kV 1.75
